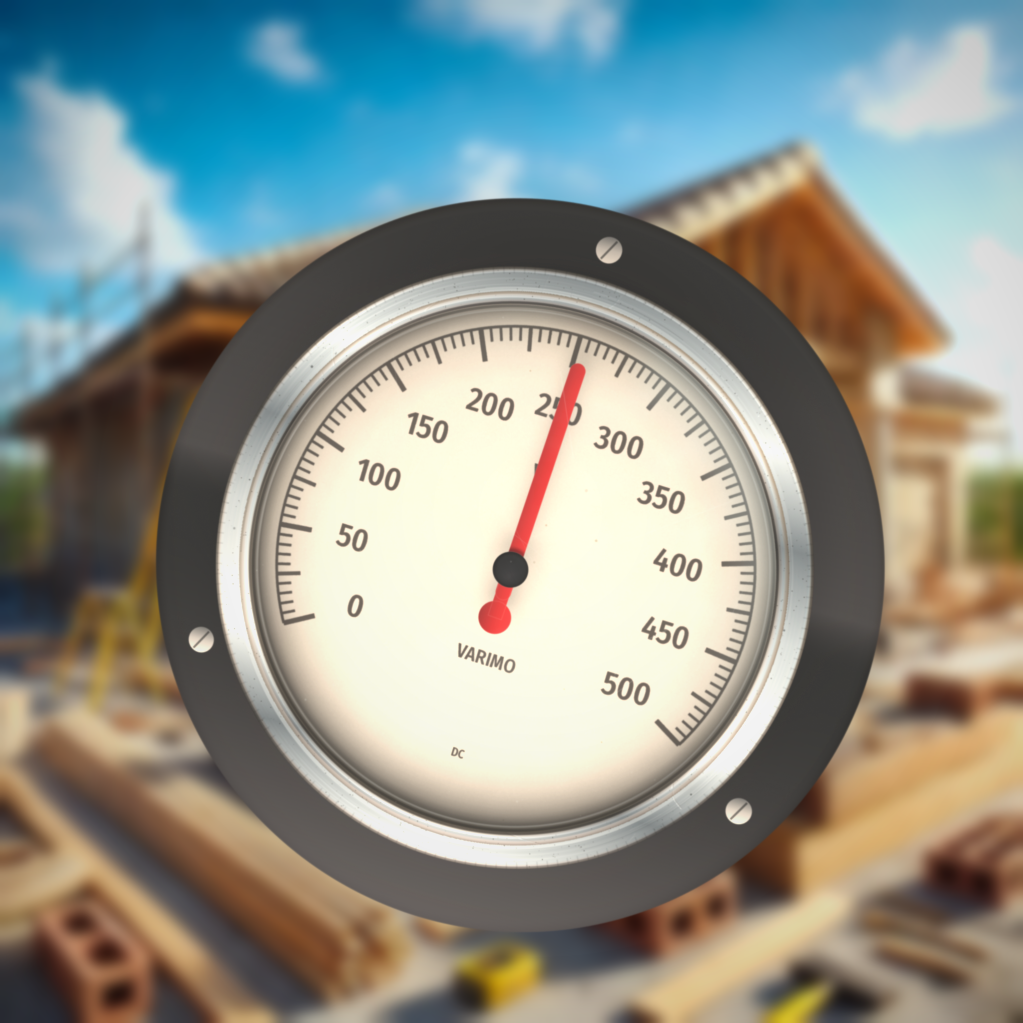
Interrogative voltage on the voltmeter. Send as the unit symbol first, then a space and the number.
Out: V 255
